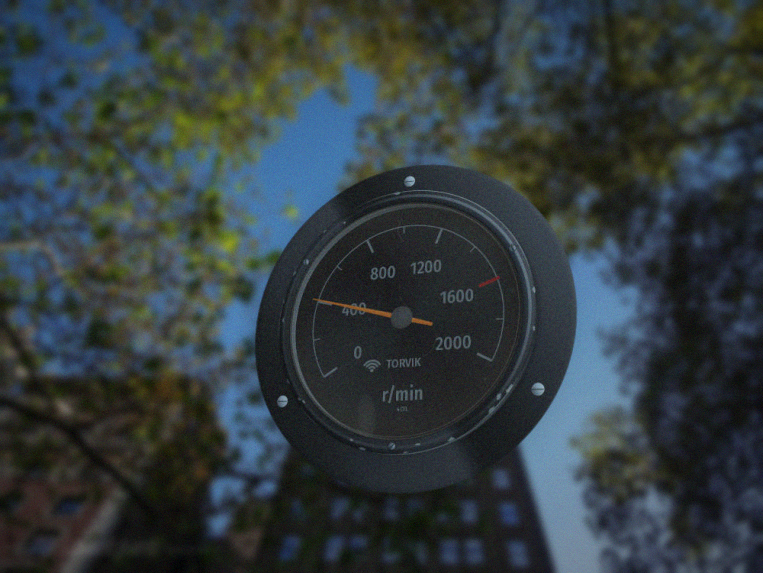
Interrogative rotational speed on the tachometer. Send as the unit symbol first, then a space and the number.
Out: rpm 400
